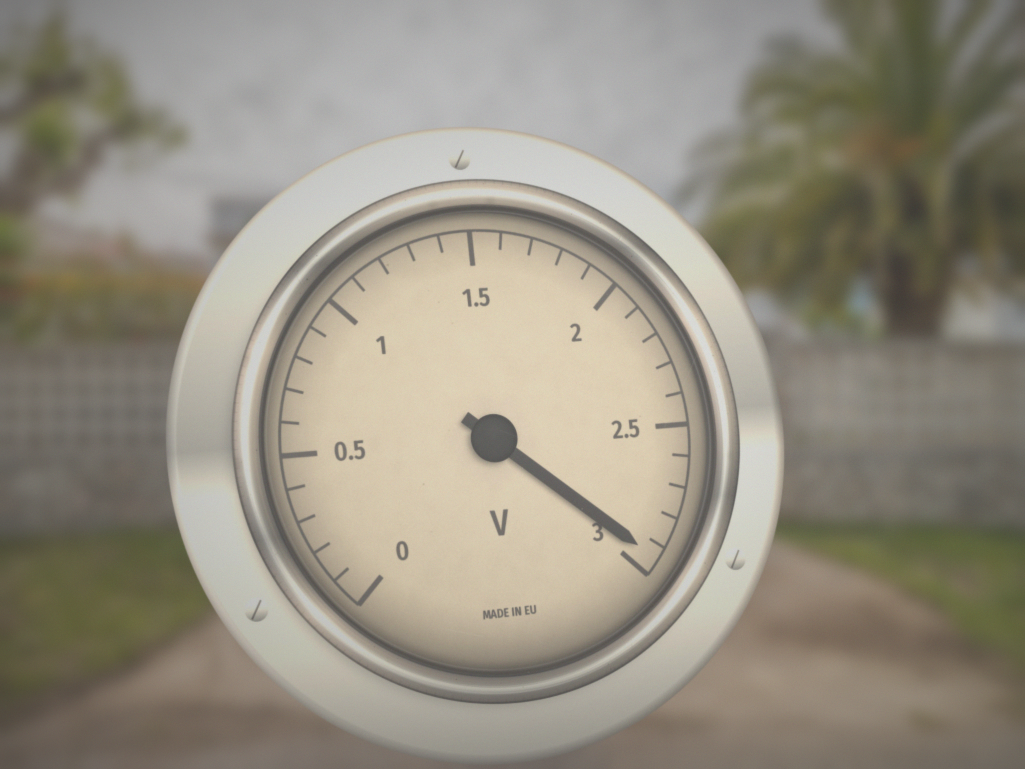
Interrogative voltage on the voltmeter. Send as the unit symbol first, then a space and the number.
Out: V 2.95
